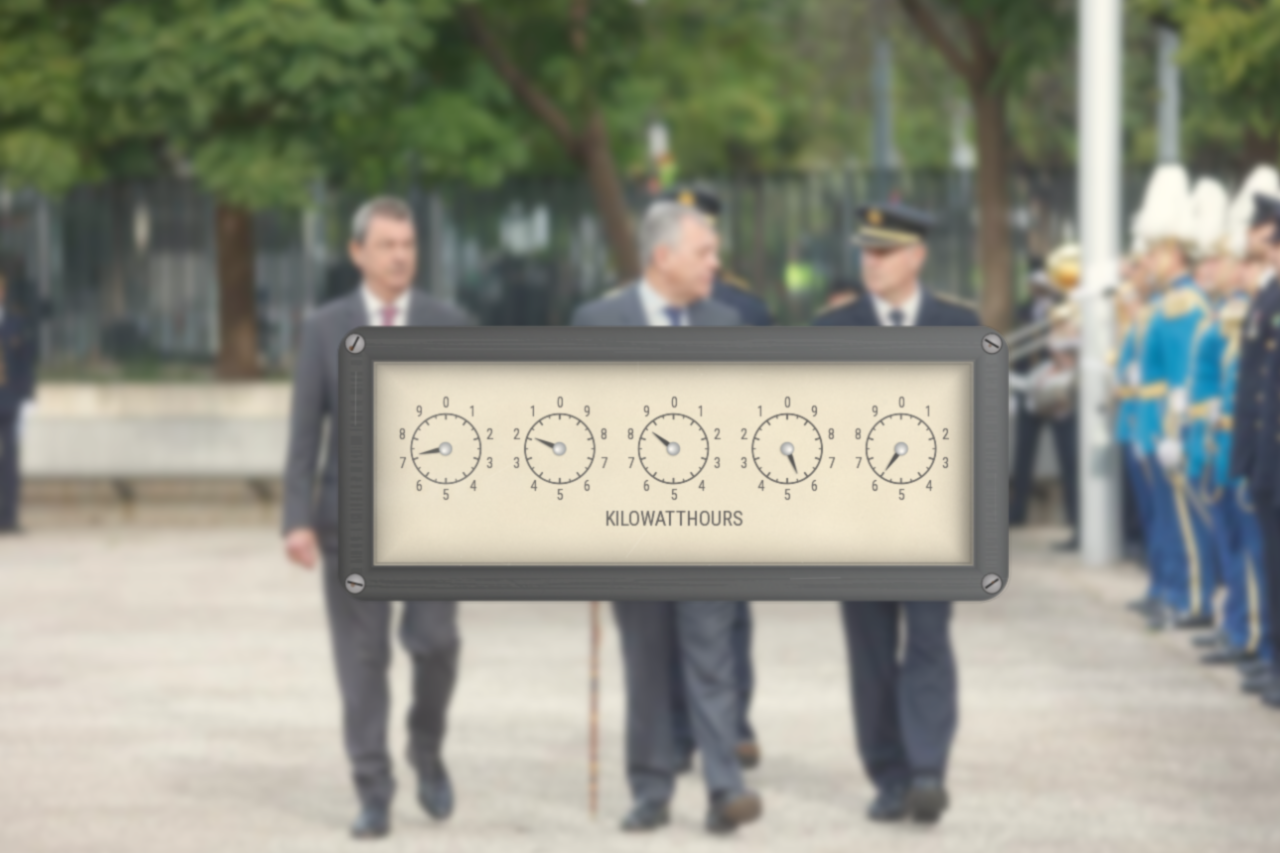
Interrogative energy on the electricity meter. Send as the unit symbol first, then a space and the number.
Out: kWh 71856
